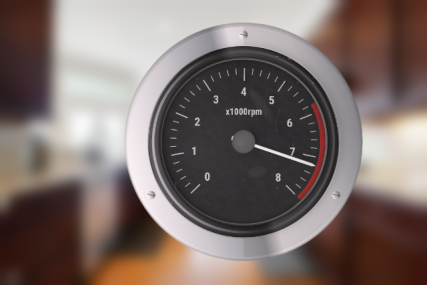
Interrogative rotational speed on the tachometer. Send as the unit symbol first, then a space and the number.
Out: rpm 7200
